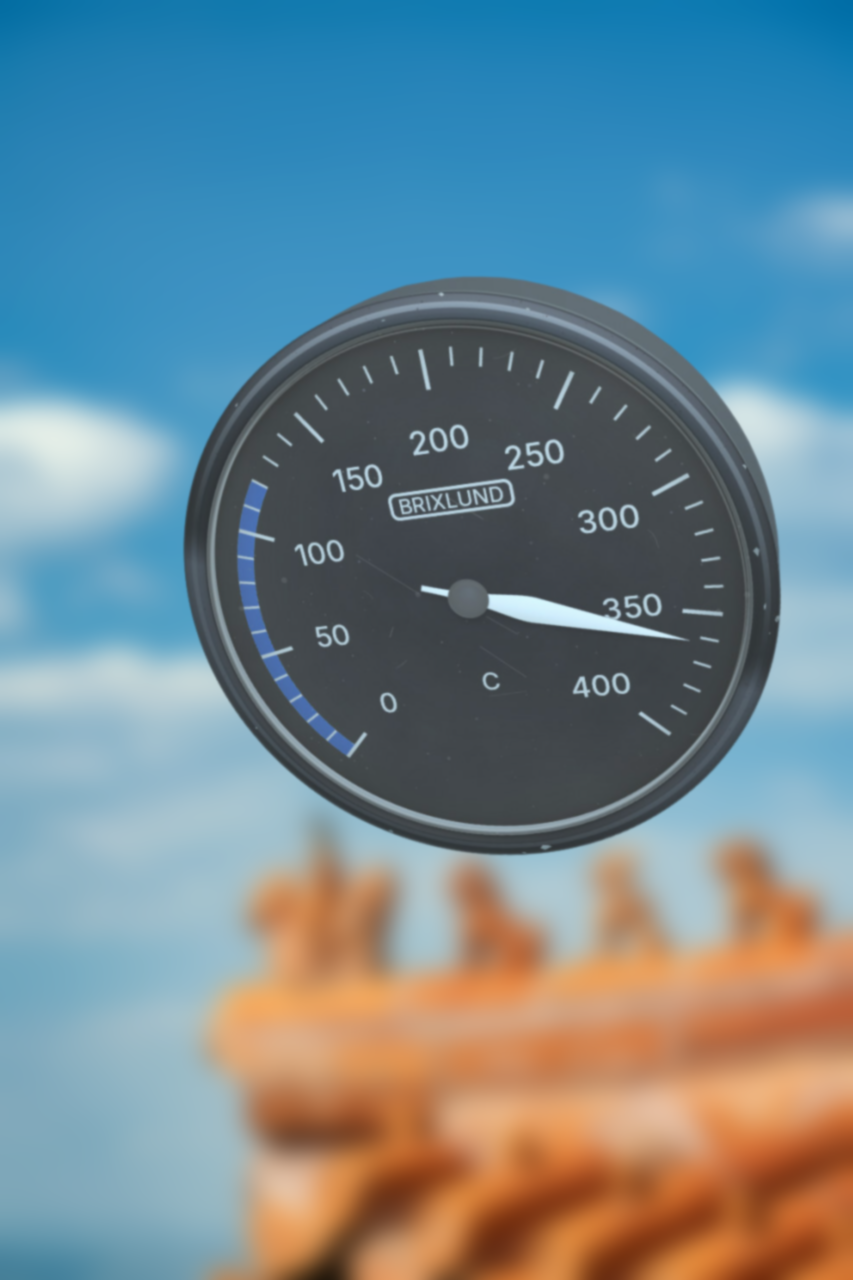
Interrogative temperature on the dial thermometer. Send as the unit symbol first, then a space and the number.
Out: °C 360
